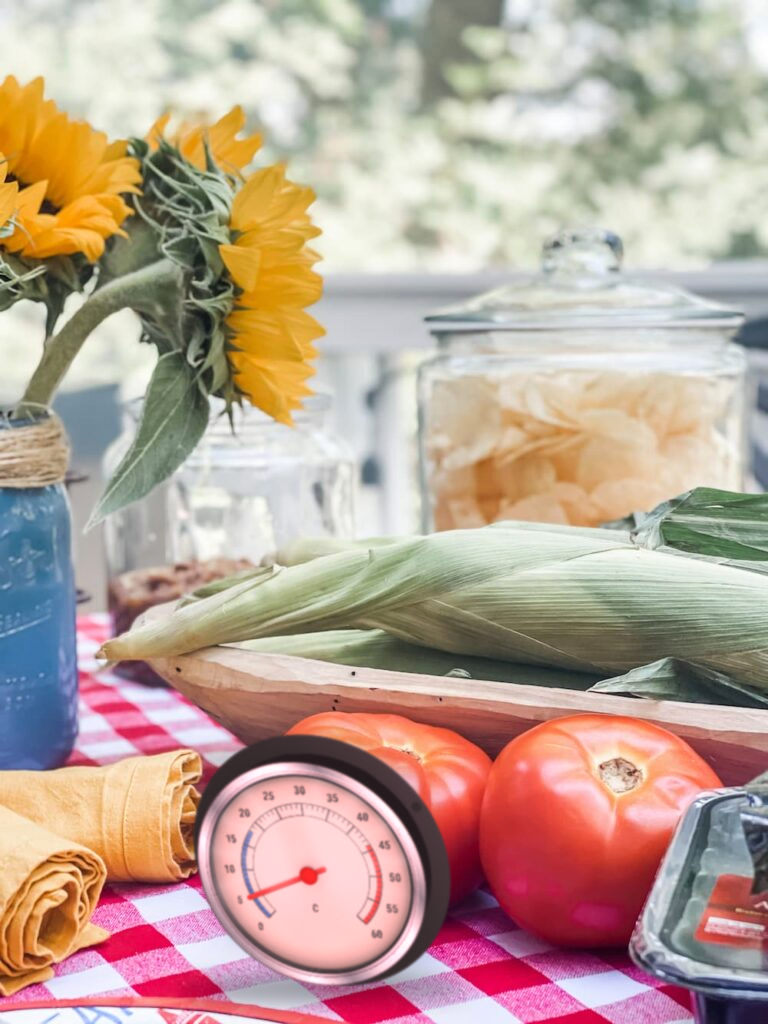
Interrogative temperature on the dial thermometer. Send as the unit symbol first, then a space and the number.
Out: °C 5
